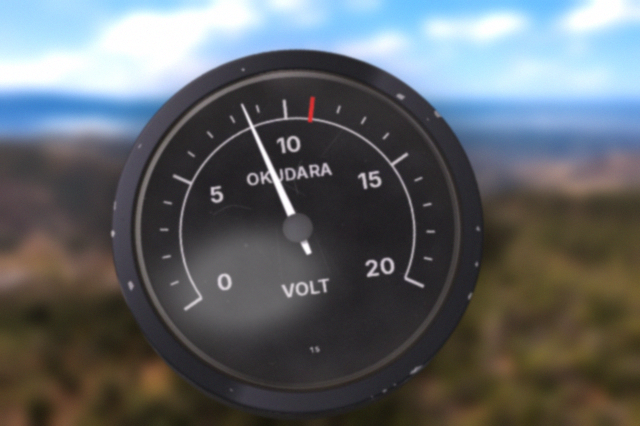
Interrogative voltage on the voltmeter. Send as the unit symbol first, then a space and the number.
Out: V 8.5
